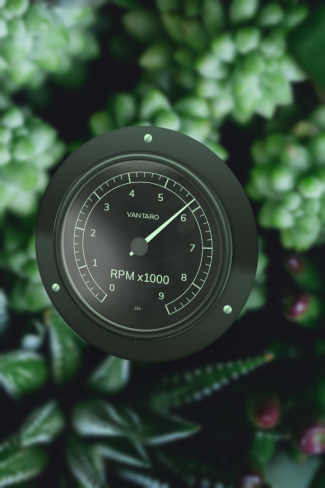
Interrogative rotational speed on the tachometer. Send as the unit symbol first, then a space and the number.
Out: rpm 5800
